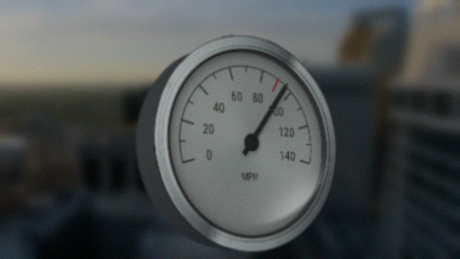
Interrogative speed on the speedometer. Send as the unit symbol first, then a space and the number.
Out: mph 95
